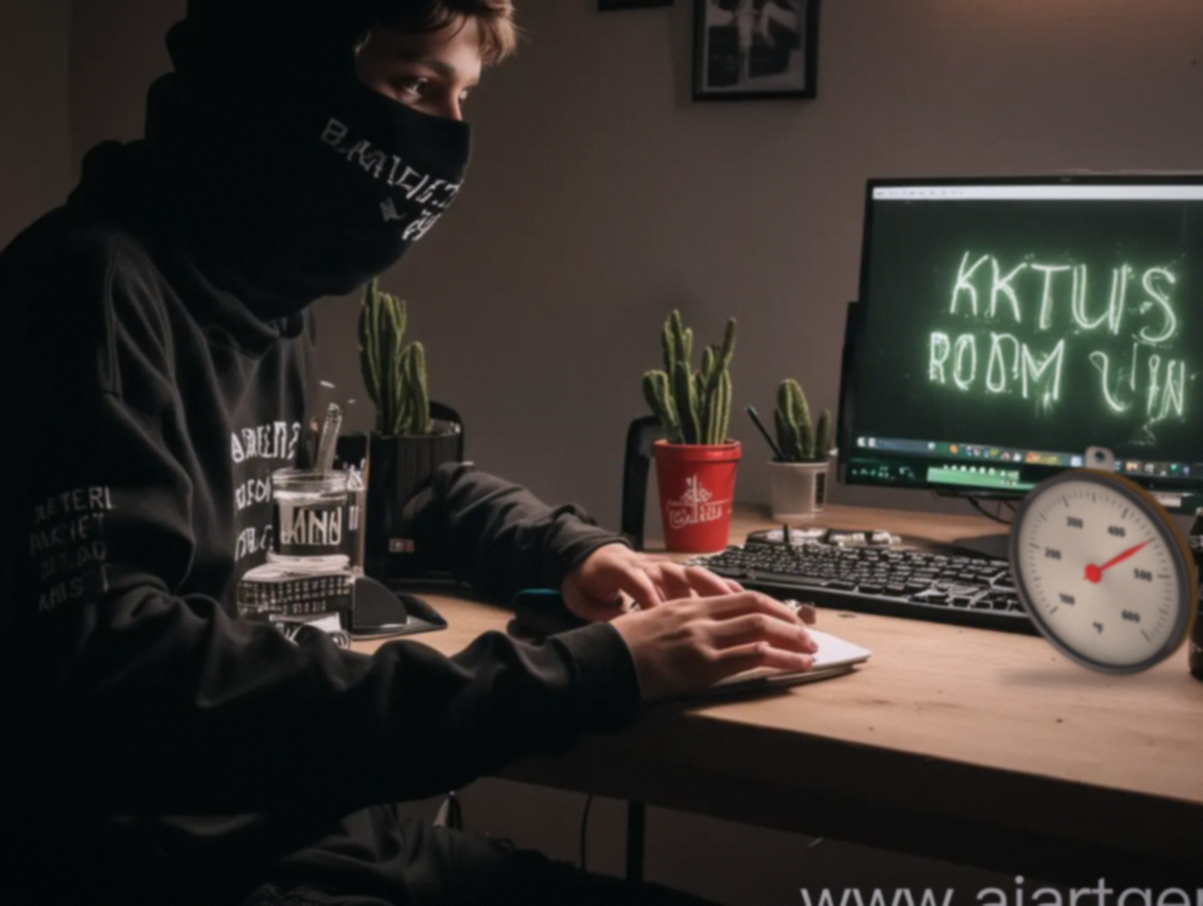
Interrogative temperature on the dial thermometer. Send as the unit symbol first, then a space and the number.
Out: °F 450
